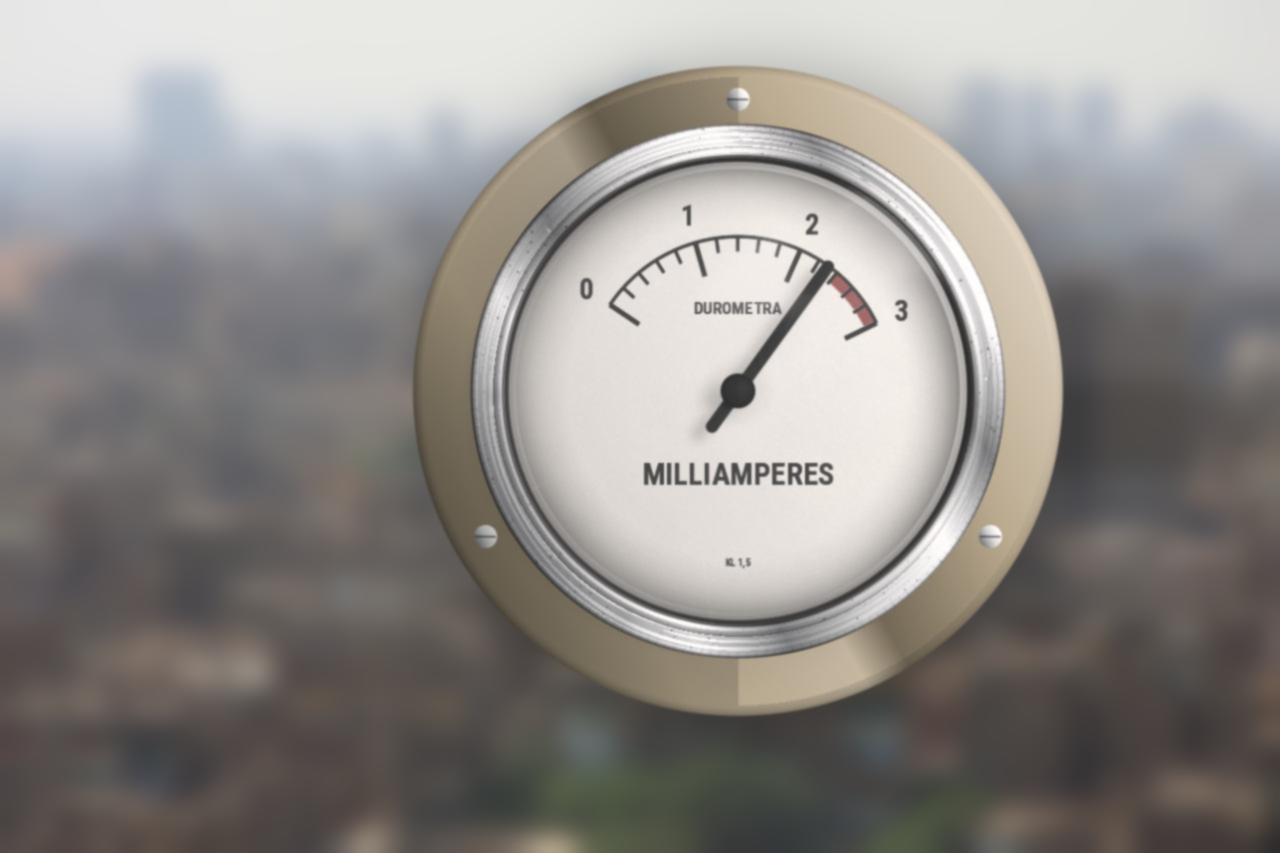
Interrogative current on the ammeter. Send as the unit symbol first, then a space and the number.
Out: mA 2.3
